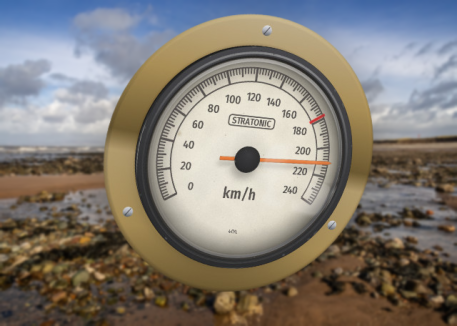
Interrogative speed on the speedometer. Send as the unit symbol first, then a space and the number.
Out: km/h 210
